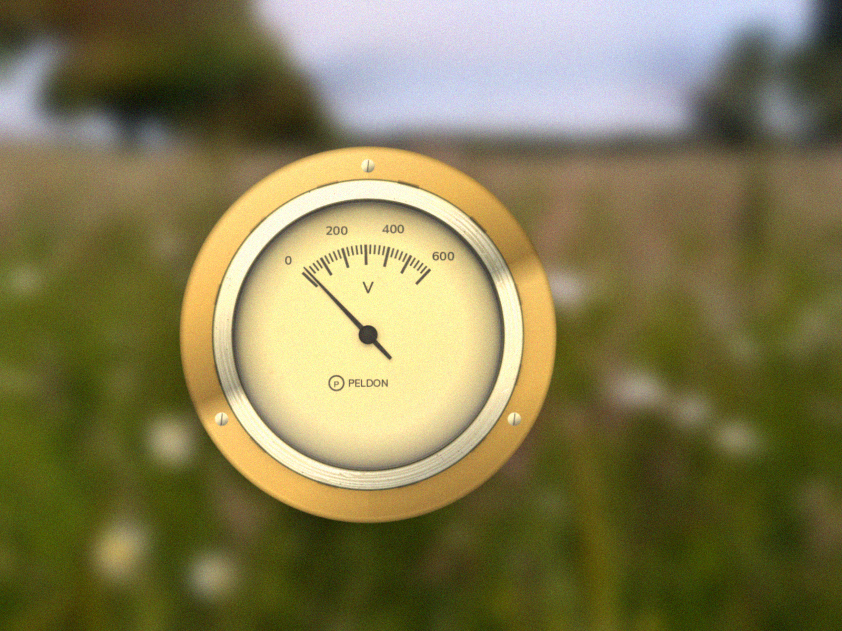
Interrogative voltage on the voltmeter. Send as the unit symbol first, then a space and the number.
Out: V 20
